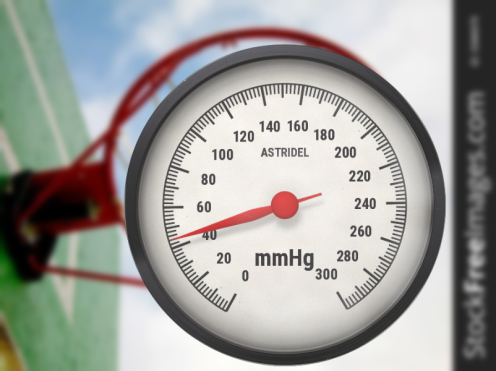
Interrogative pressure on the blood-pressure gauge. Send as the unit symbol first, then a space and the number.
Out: mmHg 44
